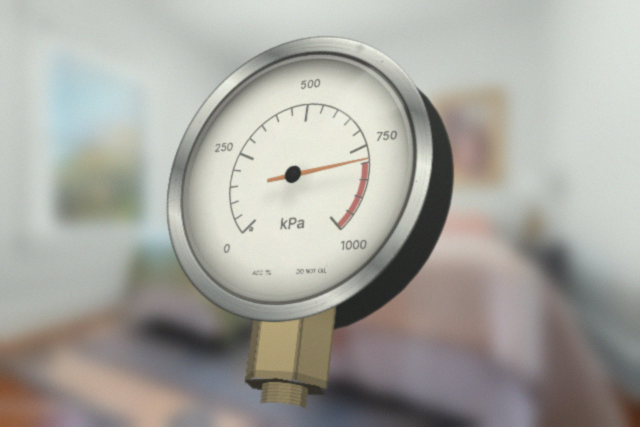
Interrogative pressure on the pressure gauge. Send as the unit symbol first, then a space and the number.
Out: kPa 800
